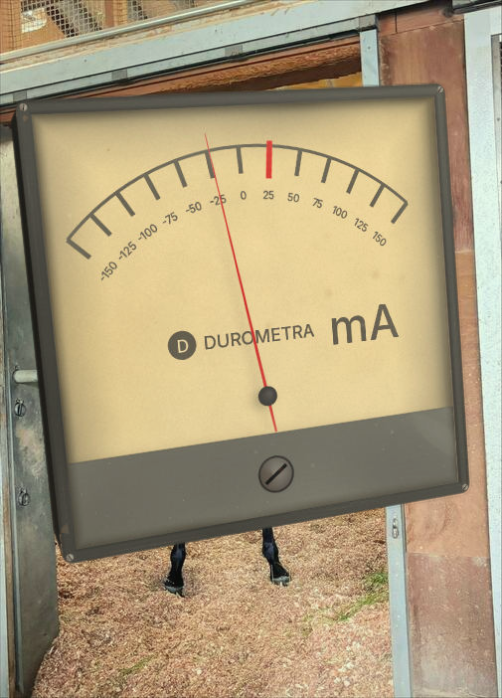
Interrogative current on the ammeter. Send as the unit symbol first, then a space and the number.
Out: mA -25
